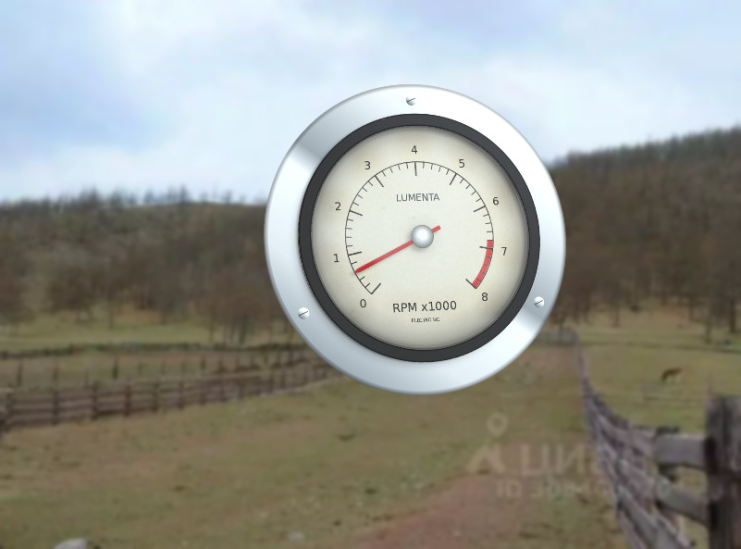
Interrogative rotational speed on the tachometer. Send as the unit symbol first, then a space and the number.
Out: rpm 600
